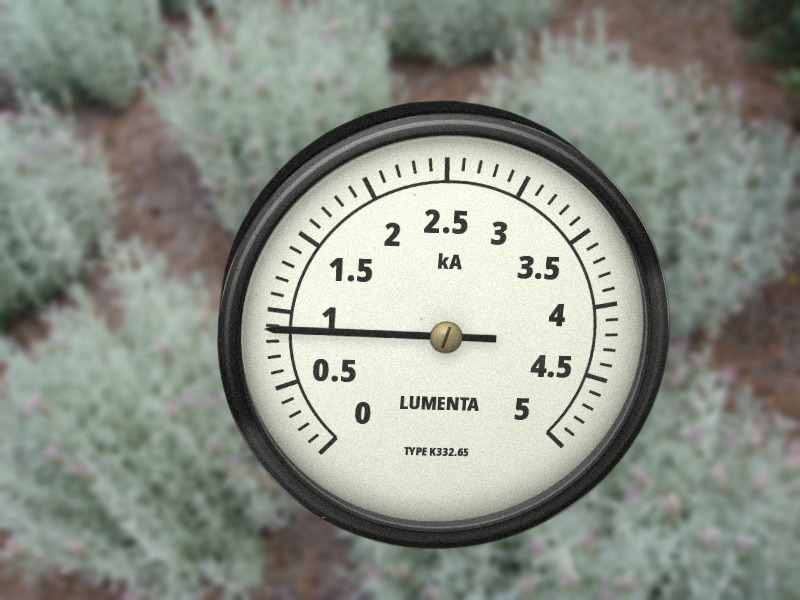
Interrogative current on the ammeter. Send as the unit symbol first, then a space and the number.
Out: kA 0.9
